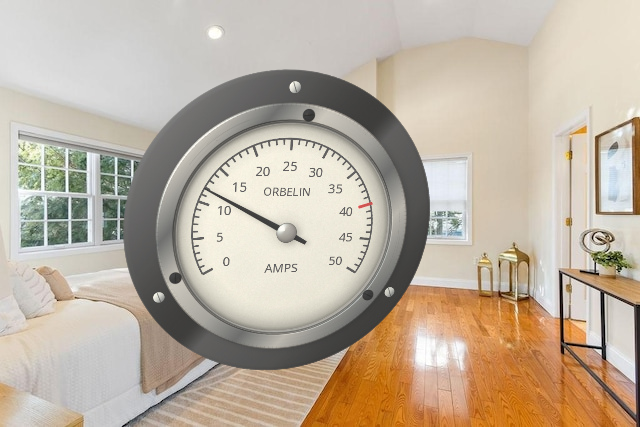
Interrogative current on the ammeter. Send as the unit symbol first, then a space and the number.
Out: A 12
